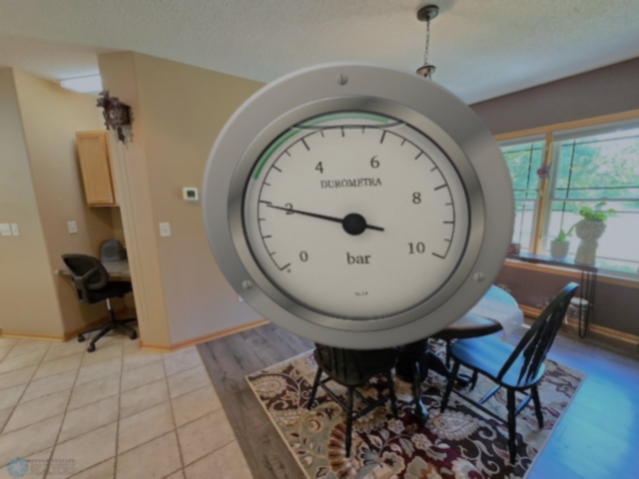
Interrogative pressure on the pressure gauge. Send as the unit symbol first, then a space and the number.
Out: bar 2
